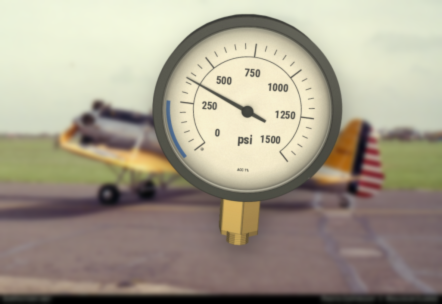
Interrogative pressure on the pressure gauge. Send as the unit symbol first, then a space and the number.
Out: psi 375
